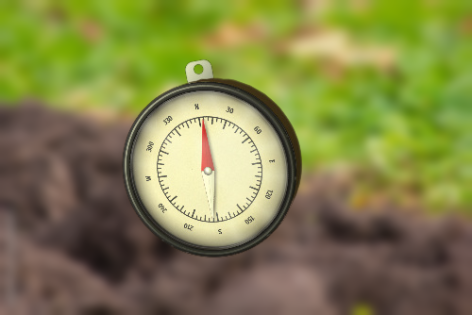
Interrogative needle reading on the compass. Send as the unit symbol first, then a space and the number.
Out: ° 5
